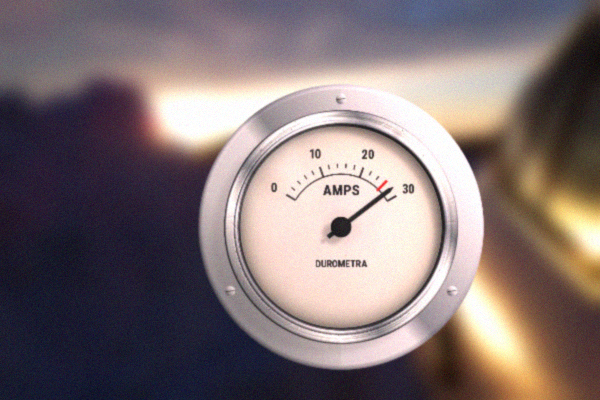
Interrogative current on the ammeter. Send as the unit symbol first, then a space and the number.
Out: A 28
